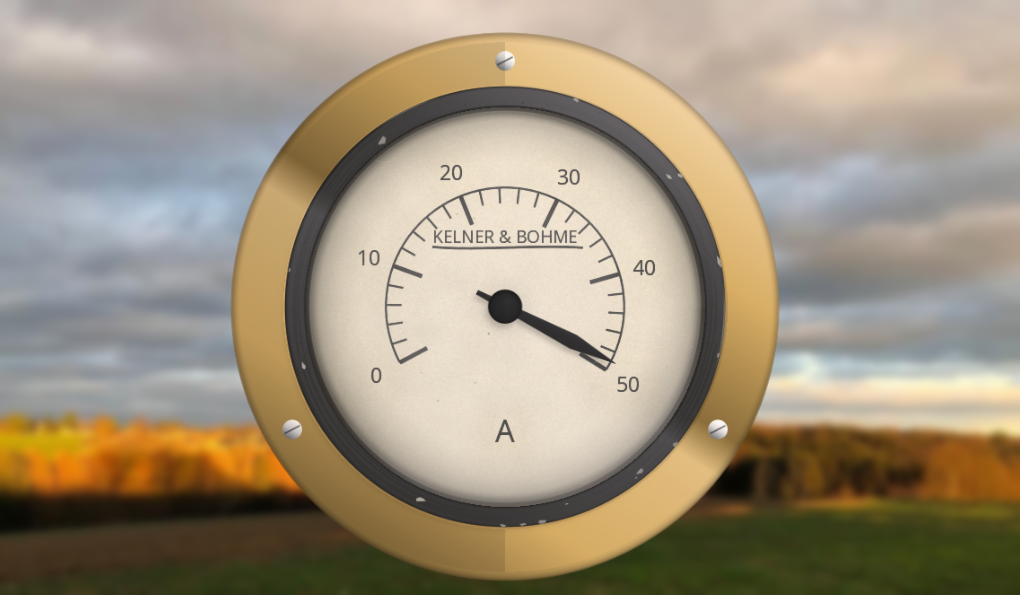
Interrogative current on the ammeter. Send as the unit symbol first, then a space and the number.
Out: A 49
